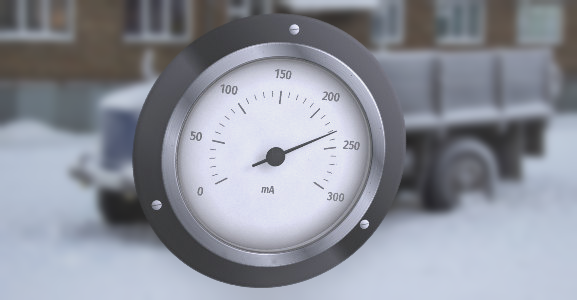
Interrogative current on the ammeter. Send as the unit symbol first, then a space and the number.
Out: mA 230
